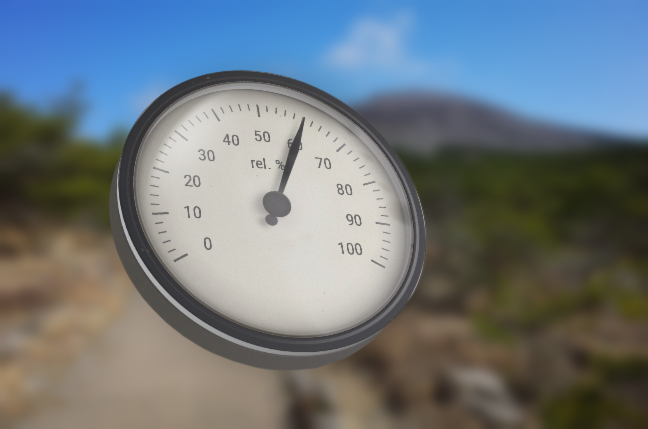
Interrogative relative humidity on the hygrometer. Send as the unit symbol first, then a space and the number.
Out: % 60
